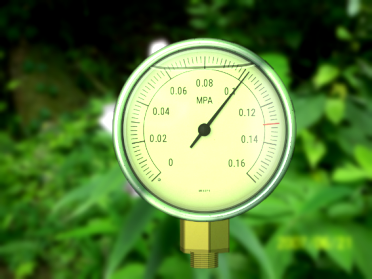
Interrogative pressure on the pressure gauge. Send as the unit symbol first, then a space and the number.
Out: MPa 0.102
